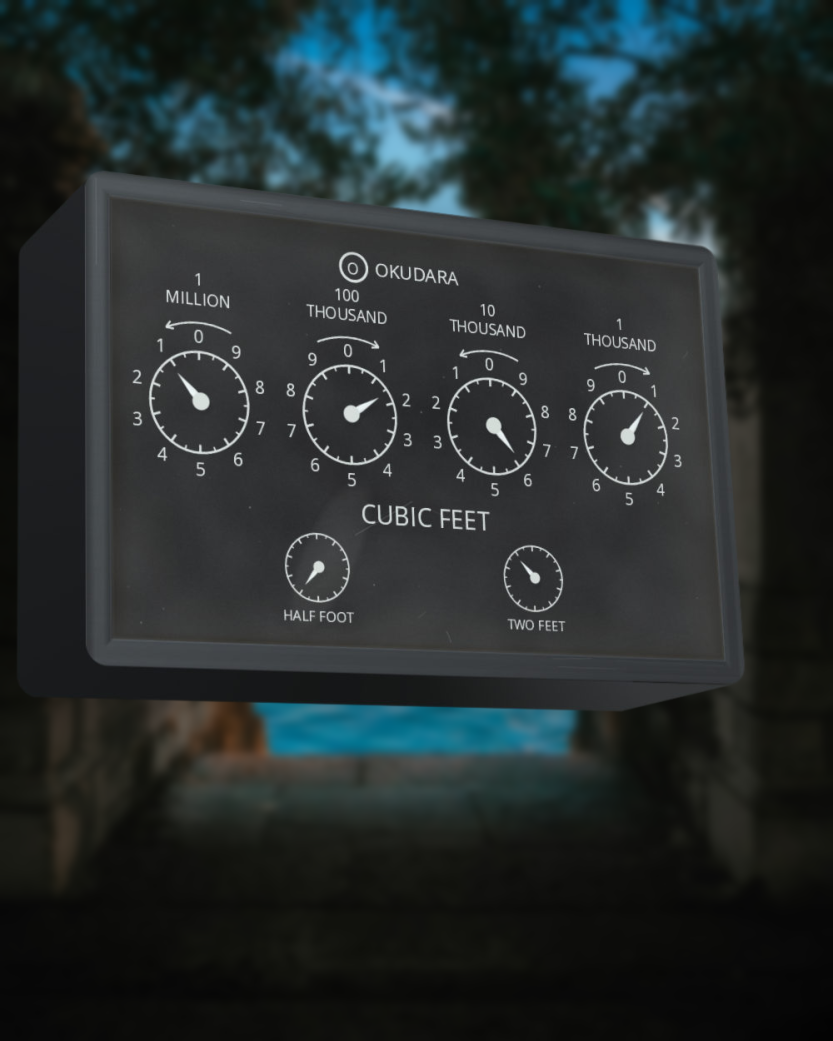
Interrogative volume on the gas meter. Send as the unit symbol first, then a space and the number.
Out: ft³ 116100
